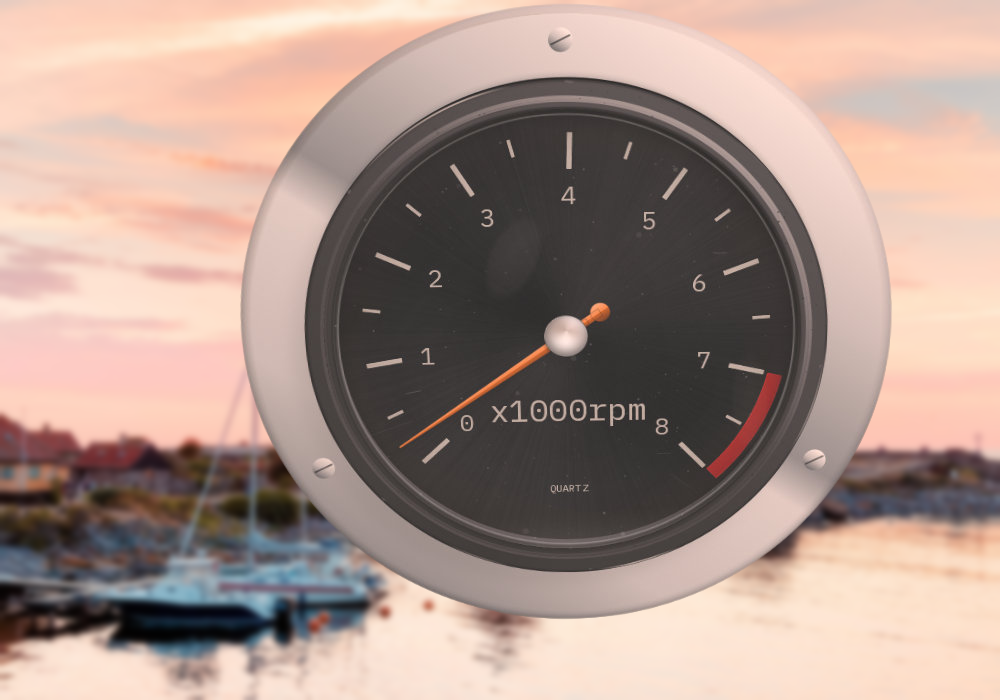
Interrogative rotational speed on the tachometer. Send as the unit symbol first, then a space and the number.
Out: rpm 250
